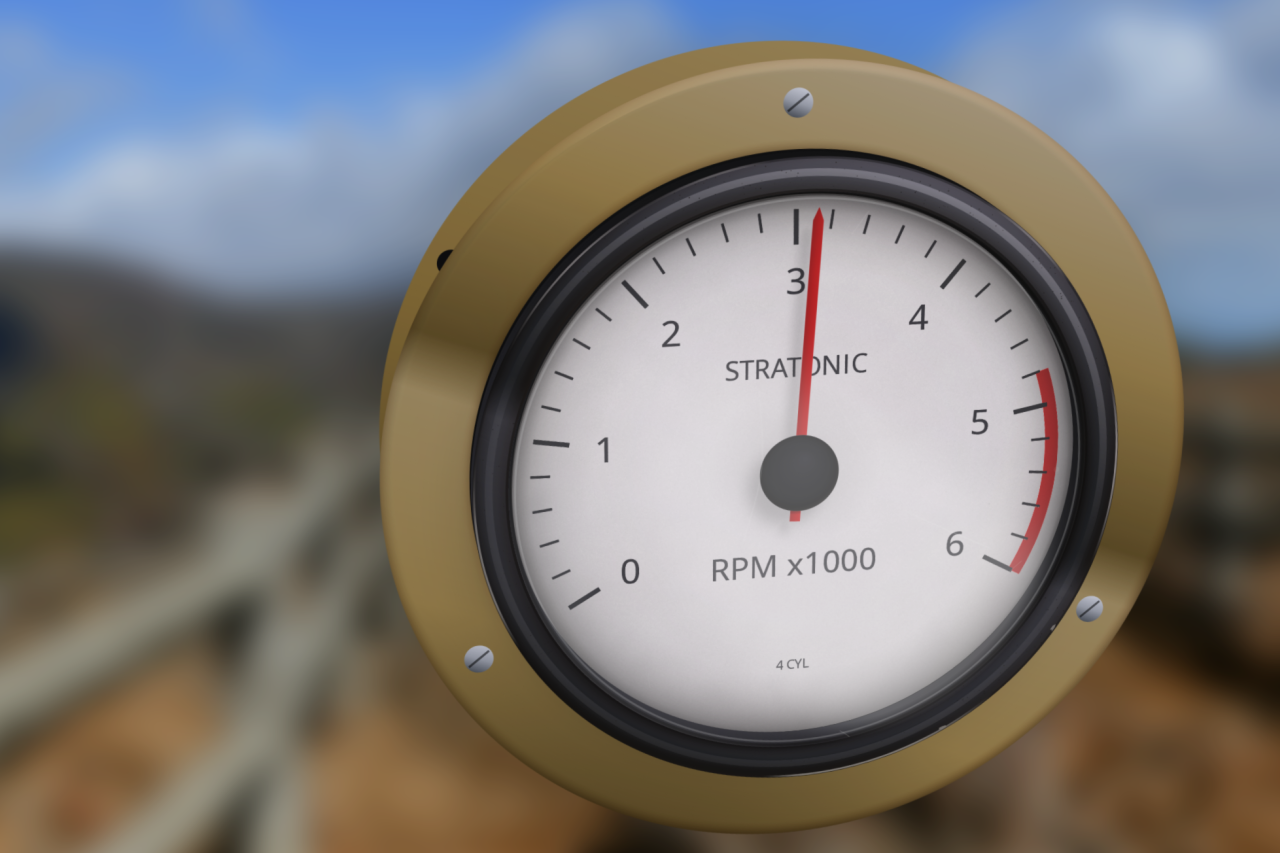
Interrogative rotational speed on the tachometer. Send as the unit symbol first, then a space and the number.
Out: rpm 3100
